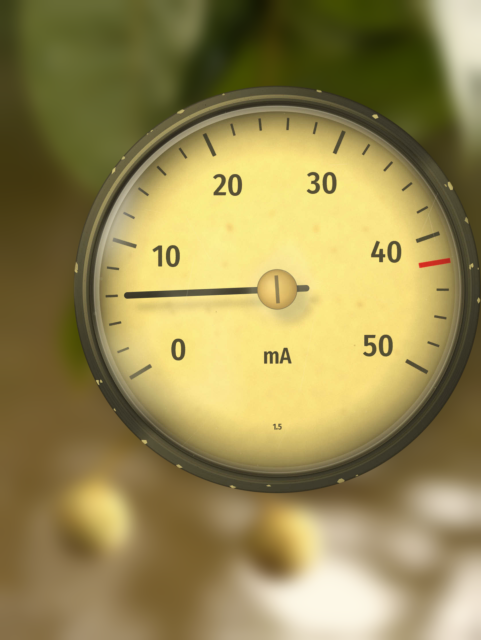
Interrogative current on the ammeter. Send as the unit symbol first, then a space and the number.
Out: mA 6
